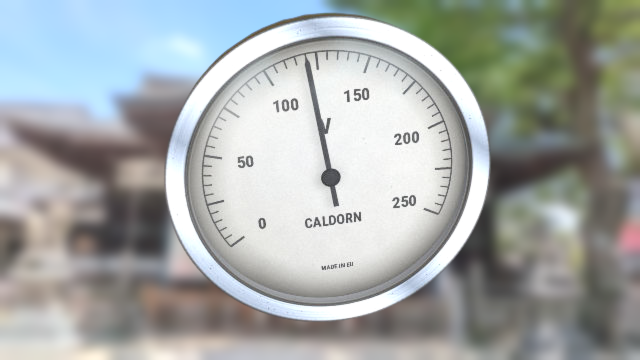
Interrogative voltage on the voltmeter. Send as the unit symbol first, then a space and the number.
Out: V 120
